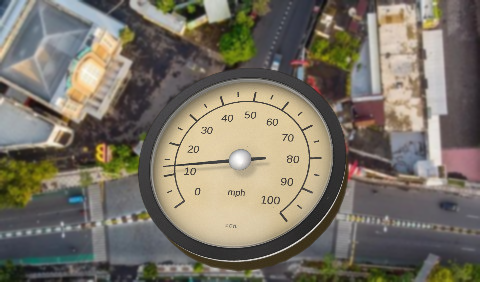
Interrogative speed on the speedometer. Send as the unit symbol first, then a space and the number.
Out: mph 12.5
